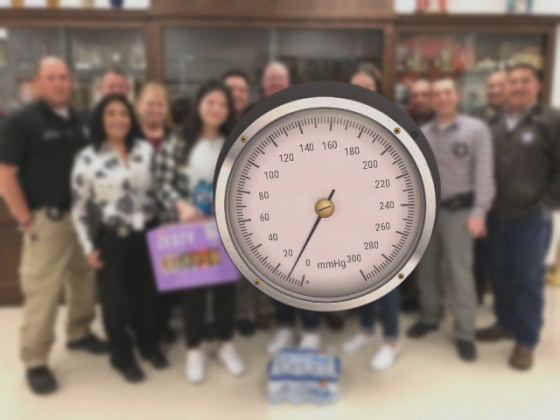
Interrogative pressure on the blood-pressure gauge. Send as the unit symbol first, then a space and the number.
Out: mmHg 10
